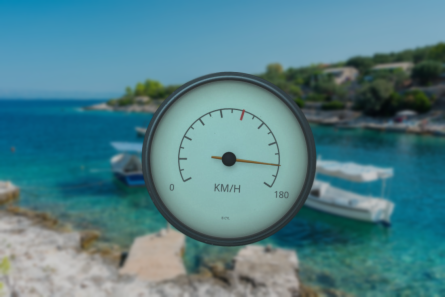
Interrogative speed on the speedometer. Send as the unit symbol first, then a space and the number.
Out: km/h 160
